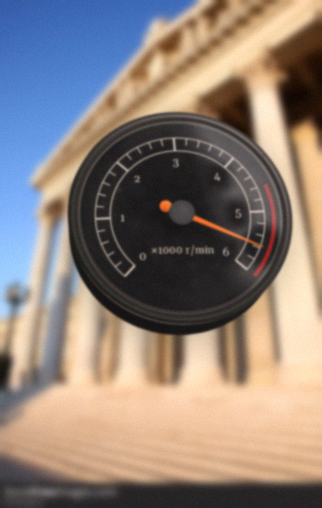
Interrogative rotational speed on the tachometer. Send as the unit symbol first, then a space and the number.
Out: rpm 5600
